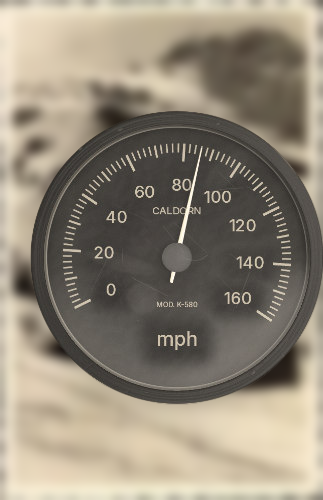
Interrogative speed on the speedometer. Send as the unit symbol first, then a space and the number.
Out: mph 86
